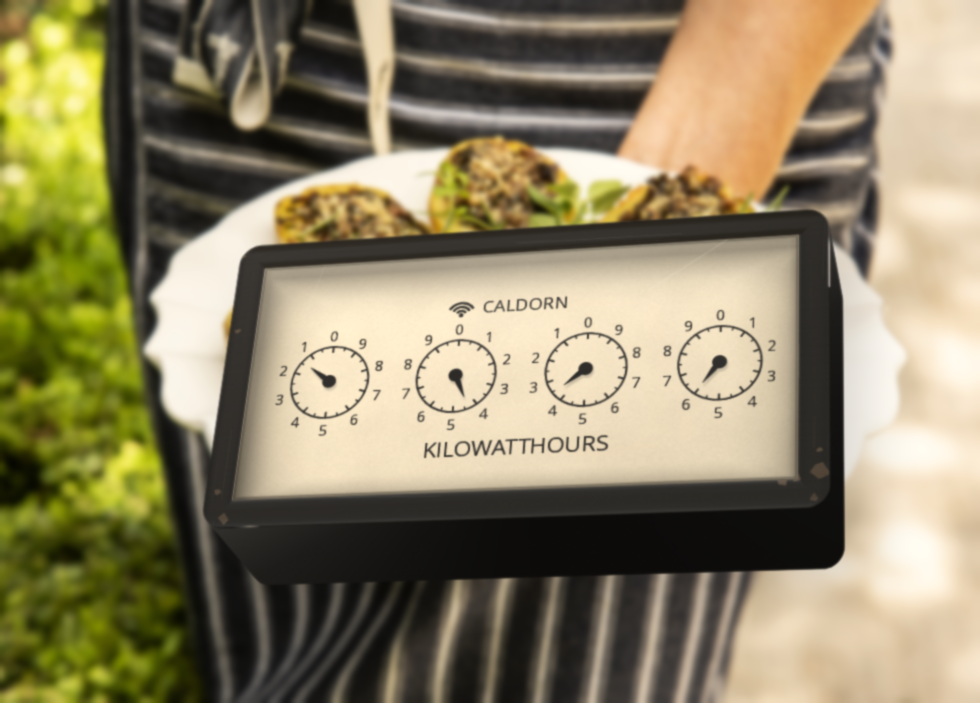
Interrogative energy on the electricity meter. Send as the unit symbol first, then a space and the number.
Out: kWh 1436
